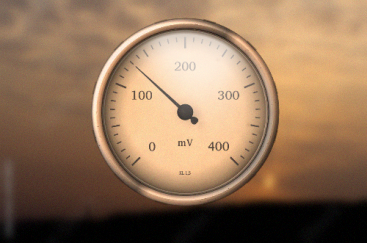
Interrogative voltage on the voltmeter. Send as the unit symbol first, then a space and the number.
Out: mV 130
